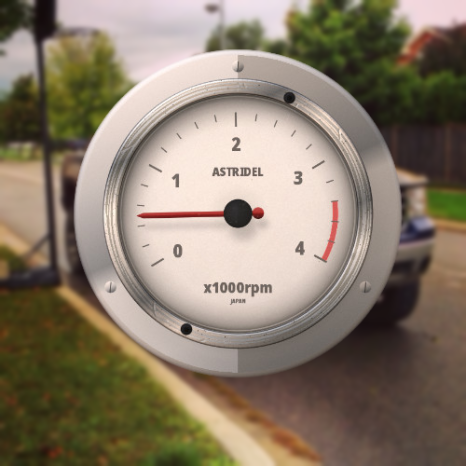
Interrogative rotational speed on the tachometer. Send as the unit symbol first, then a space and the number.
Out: rpm 500
